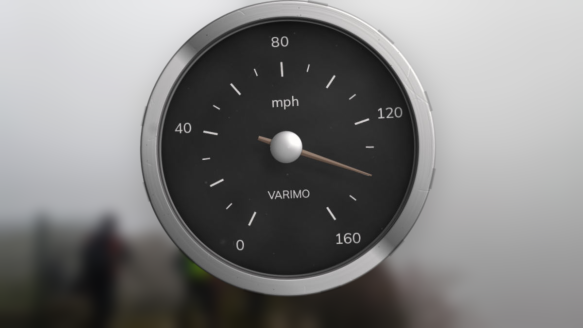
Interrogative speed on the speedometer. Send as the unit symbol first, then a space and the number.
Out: mph 140
